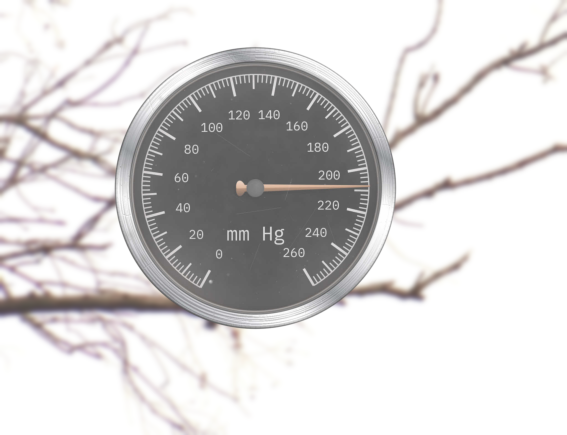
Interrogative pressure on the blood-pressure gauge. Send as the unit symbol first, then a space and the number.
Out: mmHg 208
